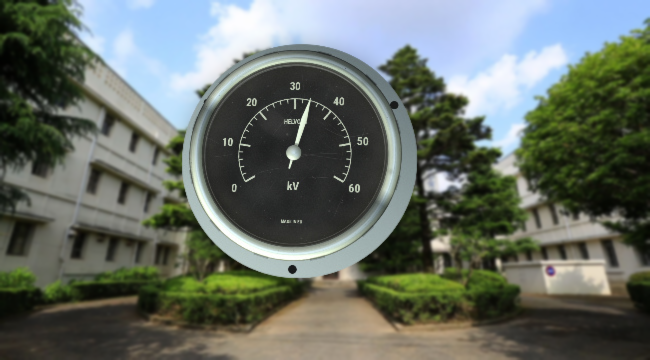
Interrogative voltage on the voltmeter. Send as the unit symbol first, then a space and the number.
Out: kV 34
